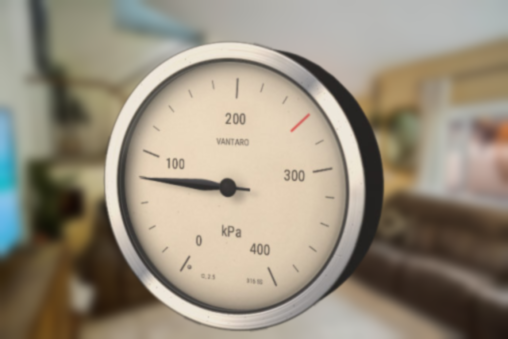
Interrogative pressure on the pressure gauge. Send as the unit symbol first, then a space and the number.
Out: kPa 80
